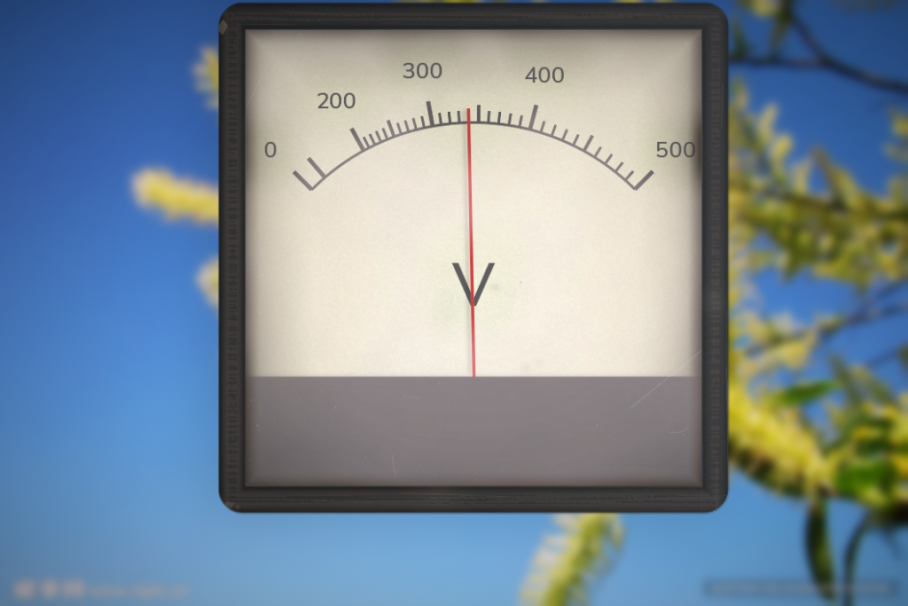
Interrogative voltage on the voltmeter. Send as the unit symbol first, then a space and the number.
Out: V 340
